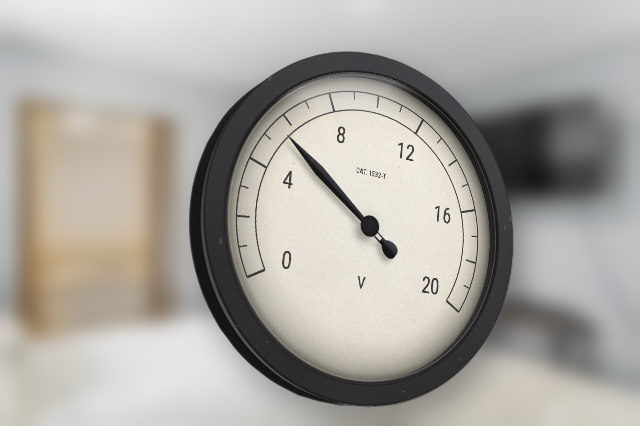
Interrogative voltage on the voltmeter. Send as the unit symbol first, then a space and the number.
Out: V 5.5
